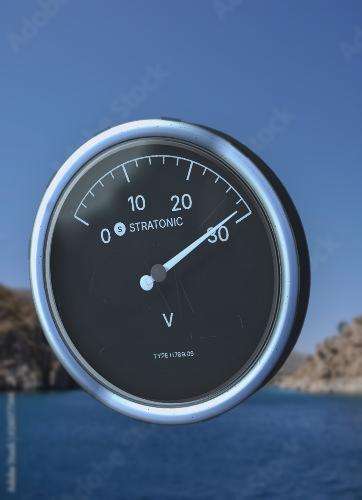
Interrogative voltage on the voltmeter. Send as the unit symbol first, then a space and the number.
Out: V 29
